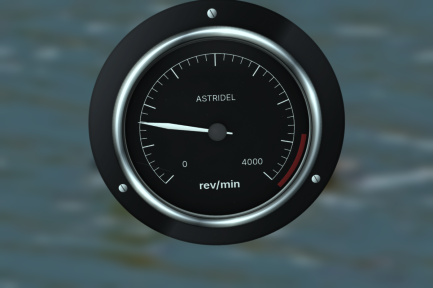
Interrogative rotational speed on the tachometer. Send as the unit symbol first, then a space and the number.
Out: rpm 800
